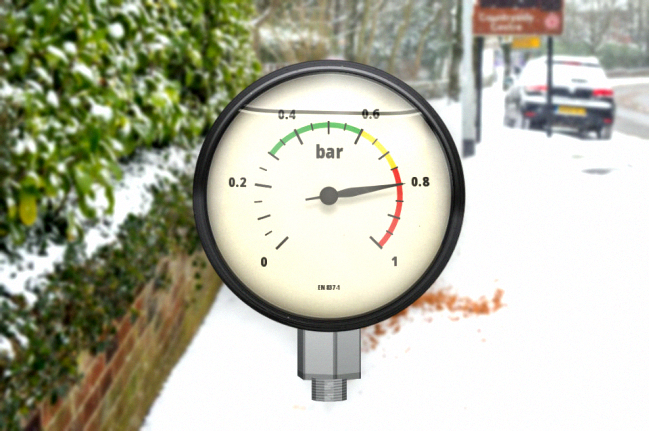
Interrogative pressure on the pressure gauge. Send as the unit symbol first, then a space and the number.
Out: bar 0.8
